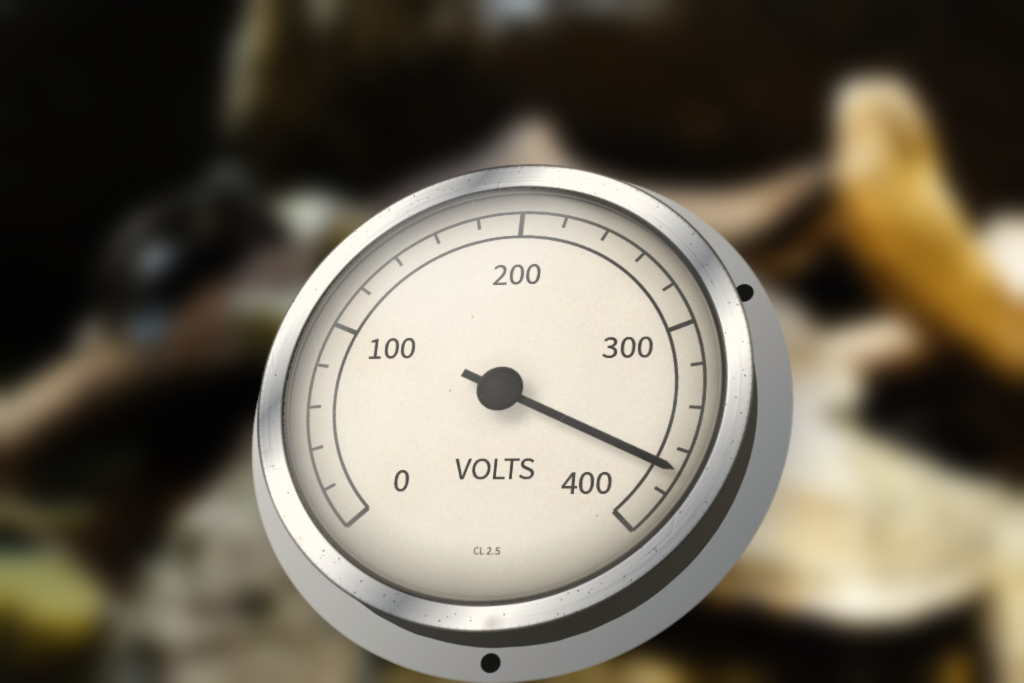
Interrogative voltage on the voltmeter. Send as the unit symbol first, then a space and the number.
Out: V 370
